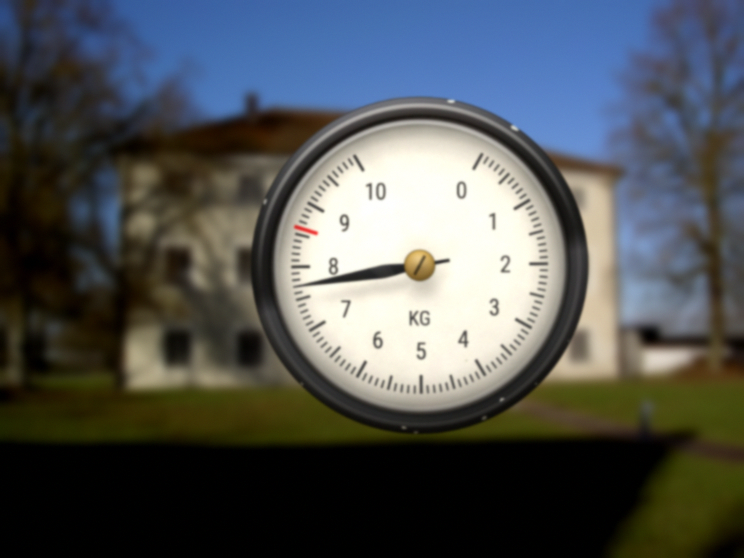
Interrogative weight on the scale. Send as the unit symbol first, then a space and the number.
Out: kg 7.7
